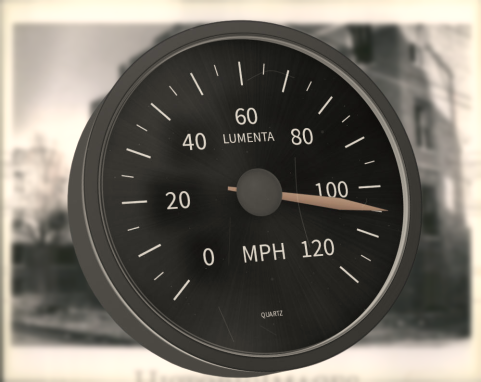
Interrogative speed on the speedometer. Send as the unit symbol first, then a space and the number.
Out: mph 105
